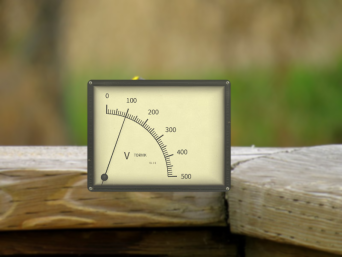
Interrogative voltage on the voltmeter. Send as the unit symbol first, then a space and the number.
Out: V 100
